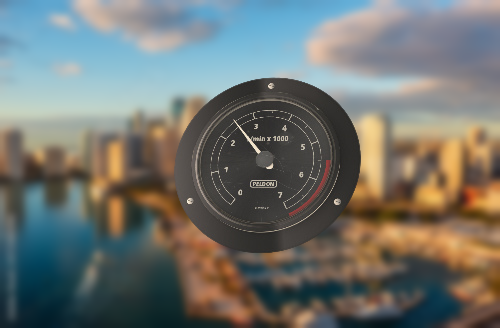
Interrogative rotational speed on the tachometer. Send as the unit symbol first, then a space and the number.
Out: rpm 2500
